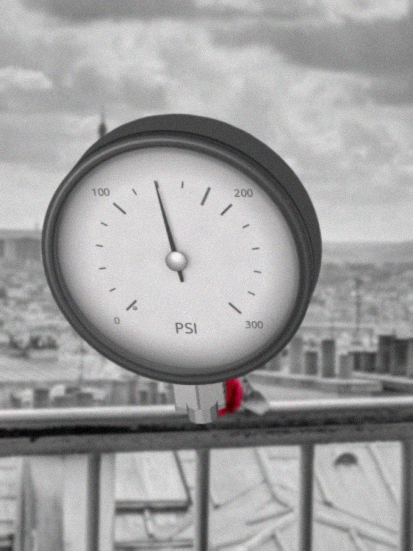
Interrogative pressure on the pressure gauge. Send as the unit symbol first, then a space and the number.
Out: psi 140
